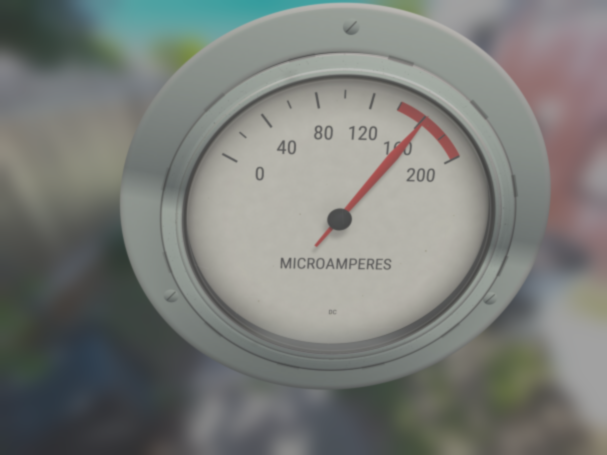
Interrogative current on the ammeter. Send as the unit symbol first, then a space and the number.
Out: µA 160
